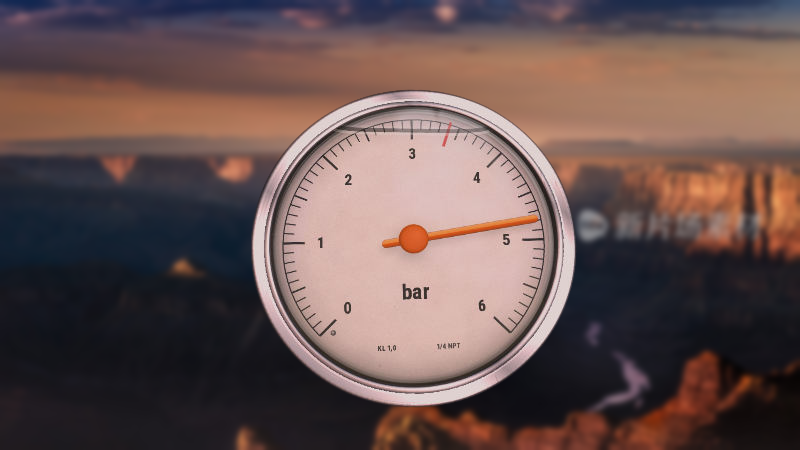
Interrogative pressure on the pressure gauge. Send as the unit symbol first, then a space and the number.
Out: bar 4.8
